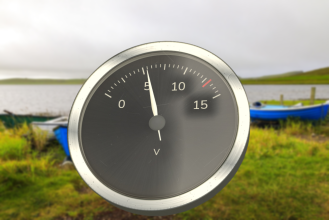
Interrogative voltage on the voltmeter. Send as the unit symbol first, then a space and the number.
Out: V 5.5
